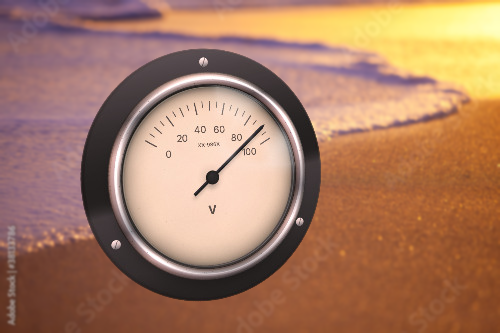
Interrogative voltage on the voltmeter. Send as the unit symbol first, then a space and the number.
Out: V 90
